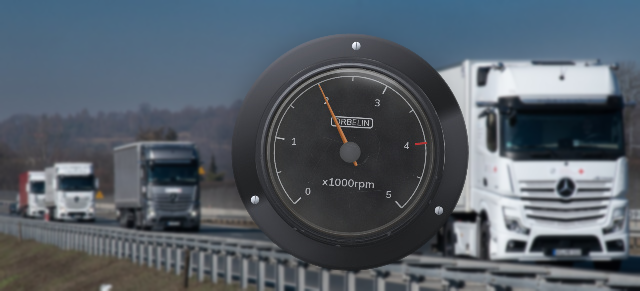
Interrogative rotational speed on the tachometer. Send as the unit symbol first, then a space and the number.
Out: rpm 2000
